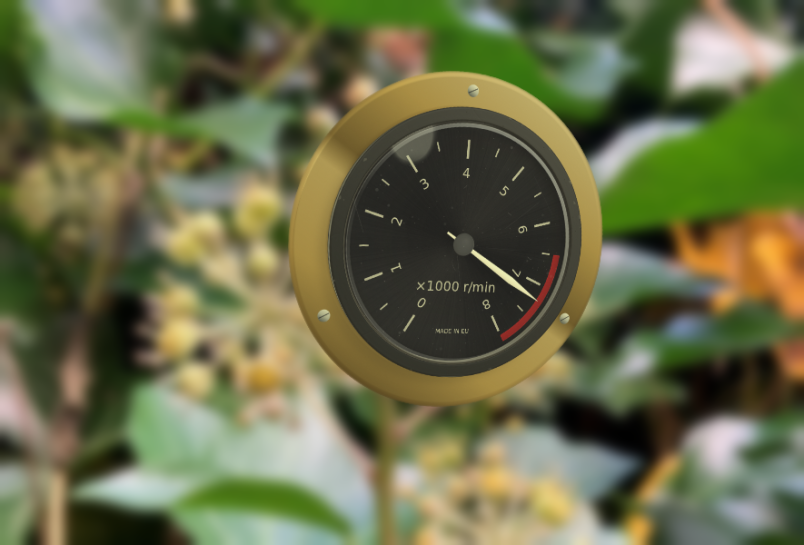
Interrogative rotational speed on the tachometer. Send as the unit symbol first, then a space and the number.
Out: rpm 7250
